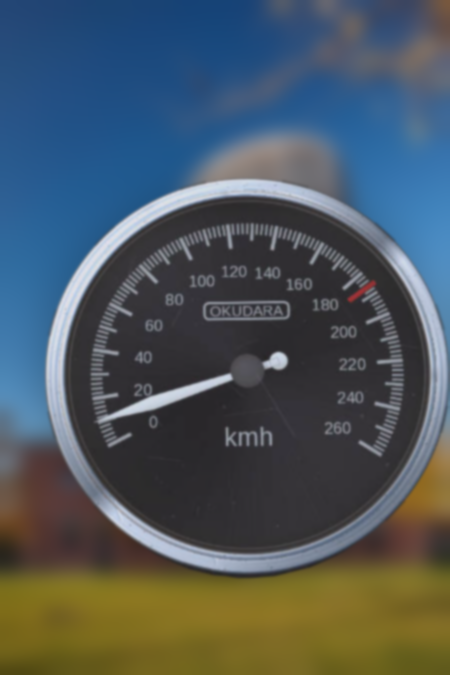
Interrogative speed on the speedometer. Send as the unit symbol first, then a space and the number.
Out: km/h 10
